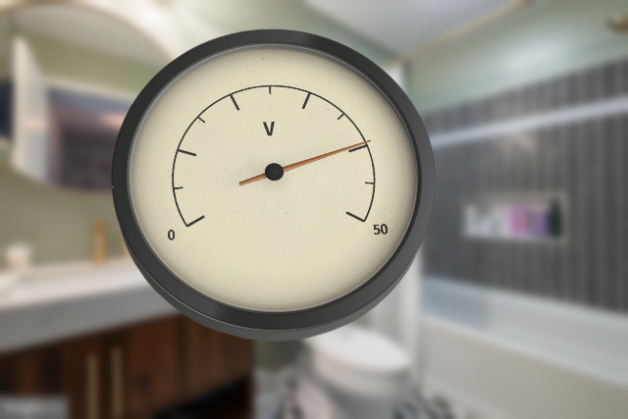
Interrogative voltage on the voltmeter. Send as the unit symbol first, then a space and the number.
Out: V 40
